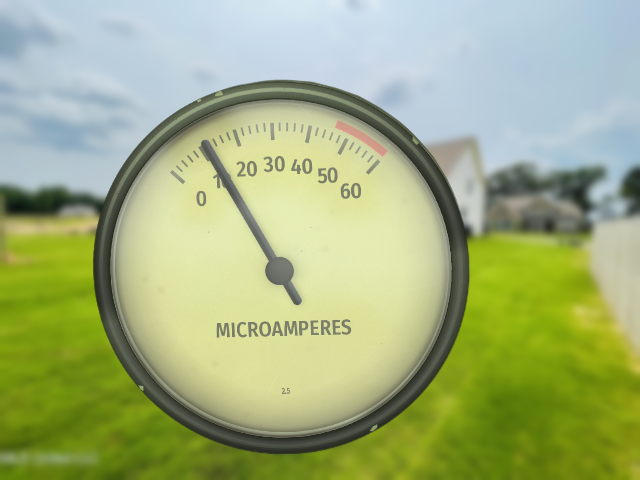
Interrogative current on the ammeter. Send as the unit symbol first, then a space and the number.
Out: µA 12
